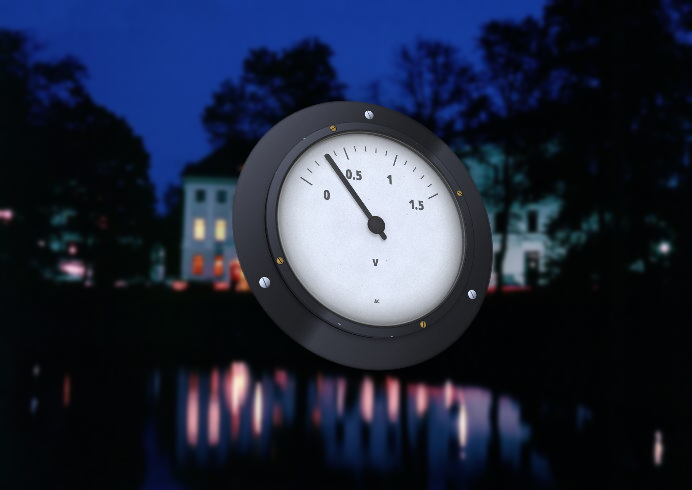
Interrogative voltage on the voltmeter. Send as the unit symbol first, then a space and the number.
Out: V 0.3
